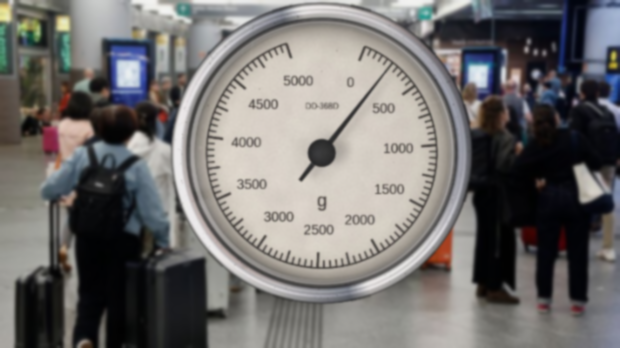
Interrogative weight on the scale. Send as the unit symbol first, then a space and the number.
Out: g 250
